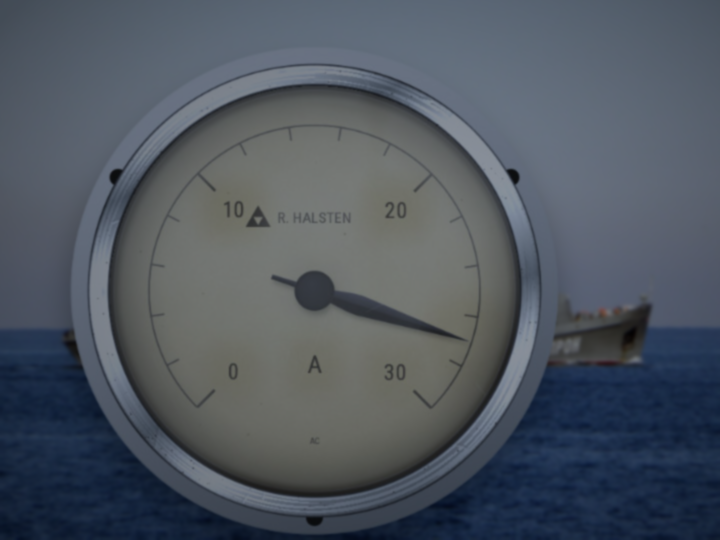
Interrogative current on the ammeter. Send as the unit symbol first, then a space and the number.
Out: A 27
